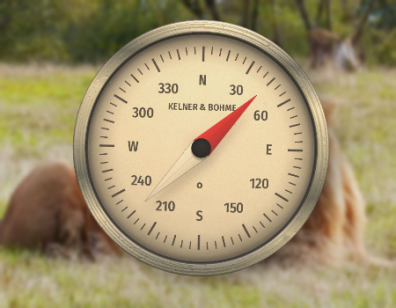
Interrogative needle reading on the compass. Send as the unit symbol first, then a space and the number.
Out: ° 45
